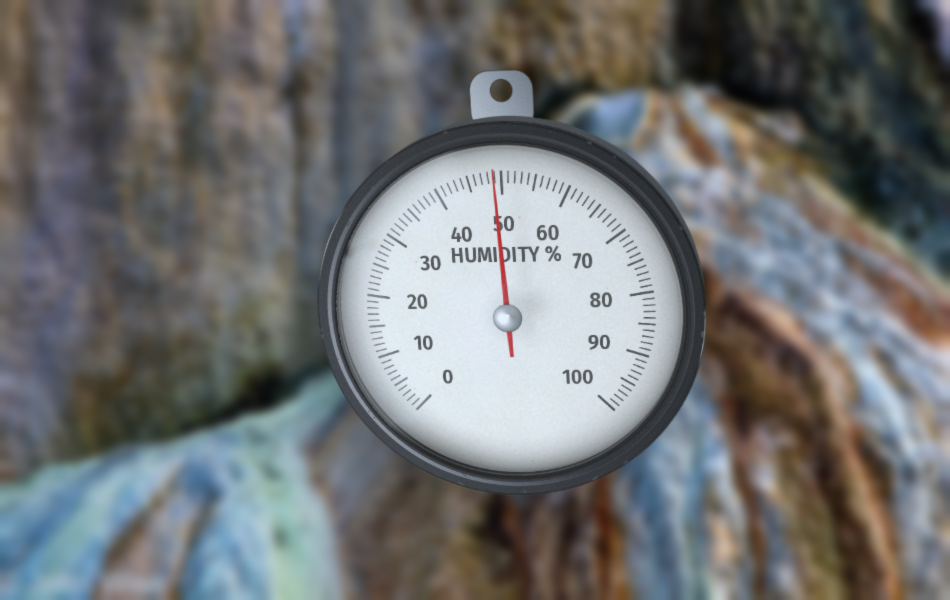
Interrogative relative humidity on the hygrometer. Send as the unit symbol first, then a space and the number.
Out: % 49
